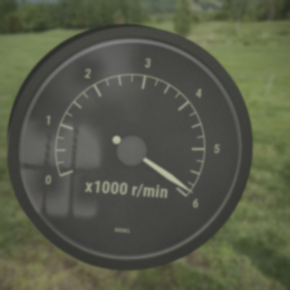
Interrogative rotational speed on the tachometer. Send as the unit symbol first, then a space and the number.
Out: rpm 5875
